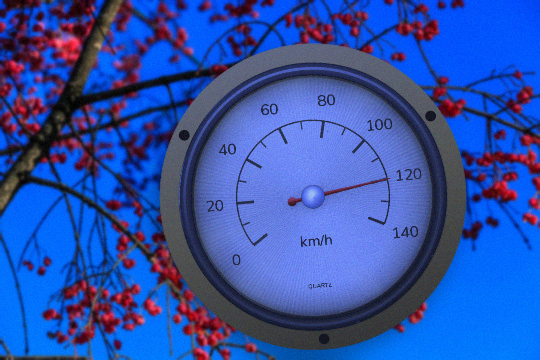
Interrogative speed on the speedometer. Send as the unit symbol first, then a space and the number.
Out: km/h 120
